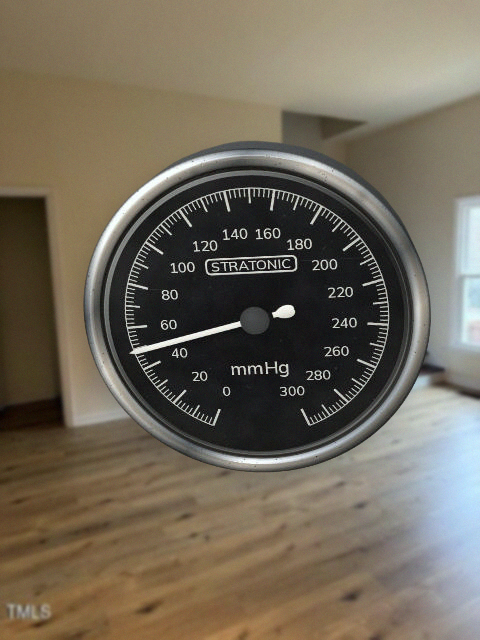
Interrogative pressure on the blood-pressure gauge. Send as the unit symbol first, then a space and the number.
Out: mmHg 50
